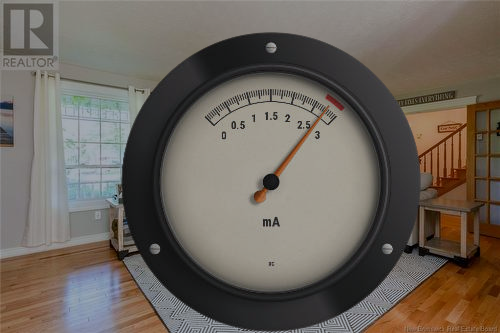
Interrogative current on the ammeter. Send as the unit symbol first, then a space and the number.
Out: mA 2.75
